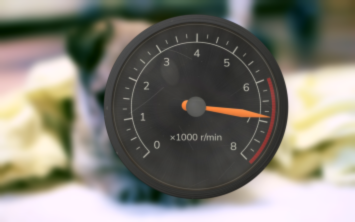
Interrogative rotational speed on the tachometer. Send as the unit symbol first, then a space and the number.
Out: rpm 6875
